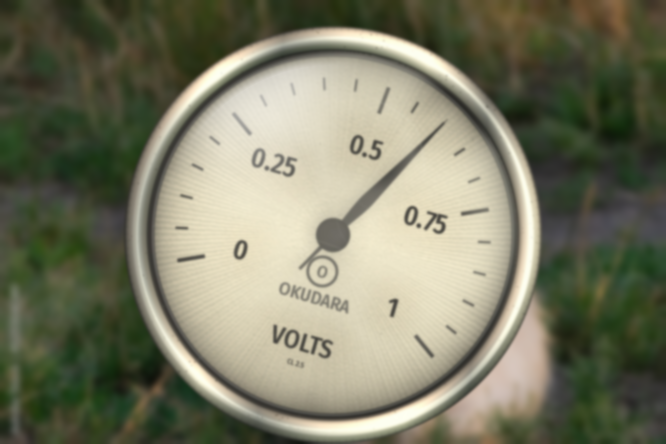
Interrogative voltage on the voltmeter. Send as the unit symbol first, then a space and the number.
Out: V 0.6
